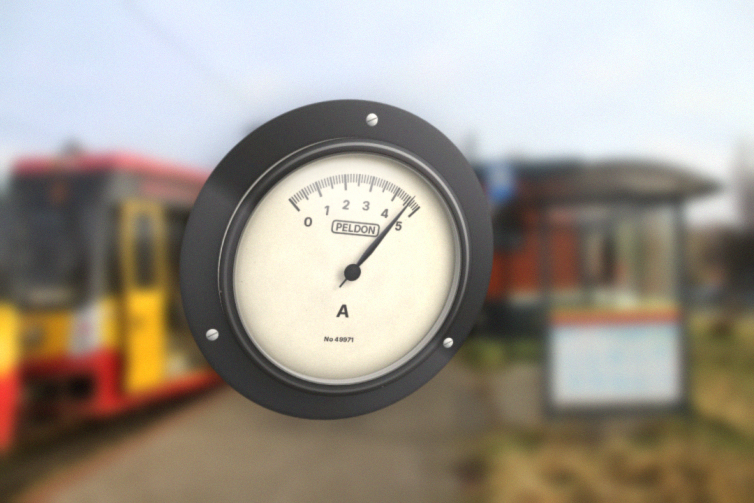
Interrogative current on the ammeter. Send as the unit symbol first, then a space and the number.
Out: A 4.5
